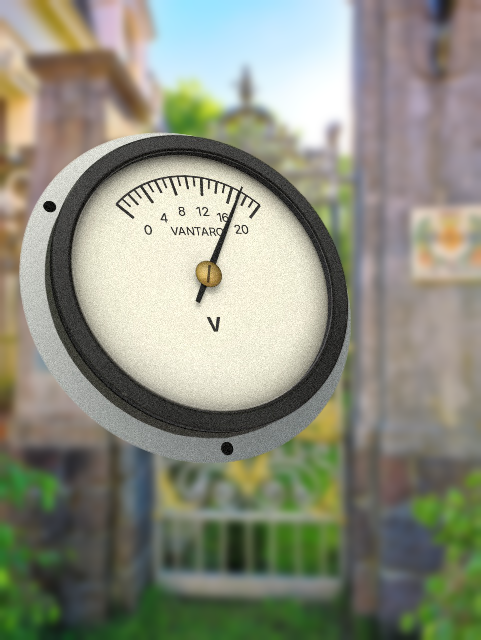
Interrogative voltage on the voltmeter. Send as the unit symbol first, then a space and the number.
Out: V 17
